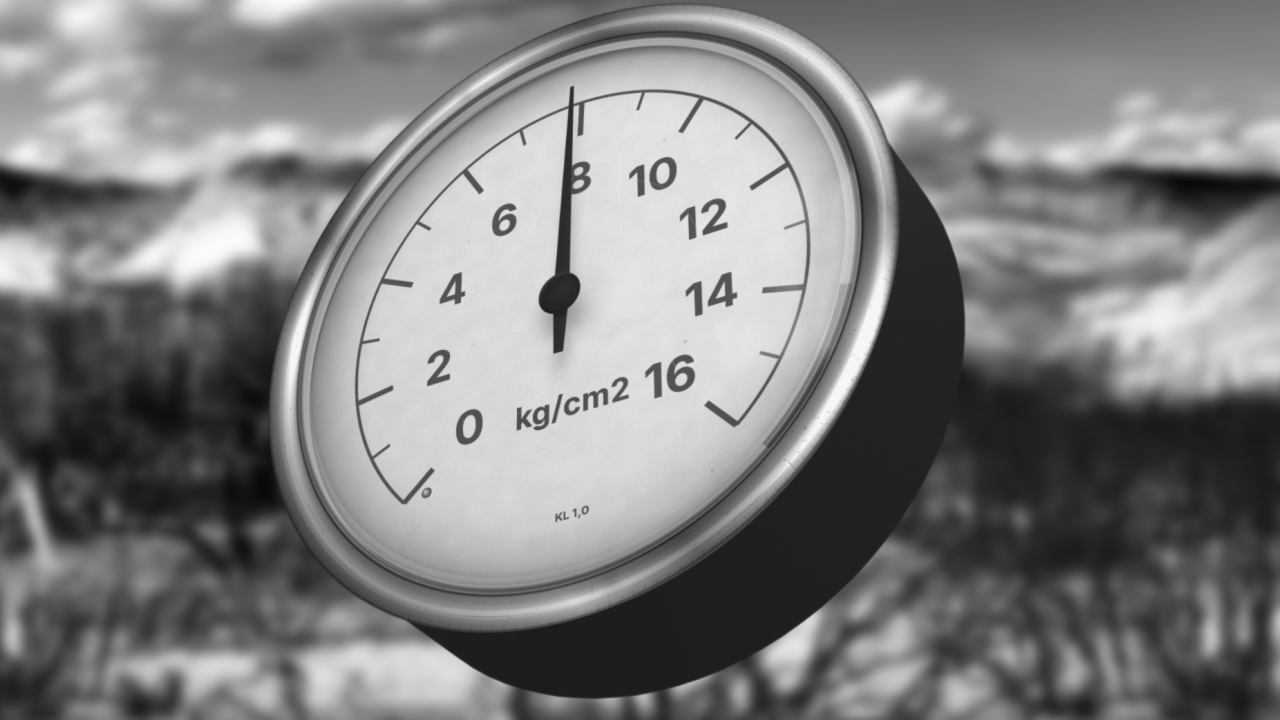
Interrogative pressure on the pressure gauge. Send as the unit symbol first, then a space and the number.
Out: kg/cm² 8
